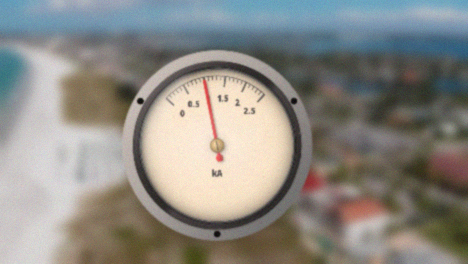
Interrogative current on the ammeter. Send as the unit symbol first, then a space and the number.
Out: kA 1
